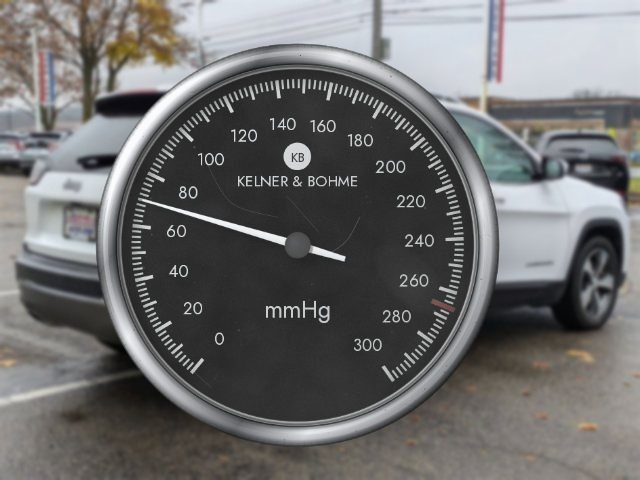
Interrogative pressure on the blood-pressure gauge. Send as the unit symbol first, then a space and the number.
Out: mmHg 70
